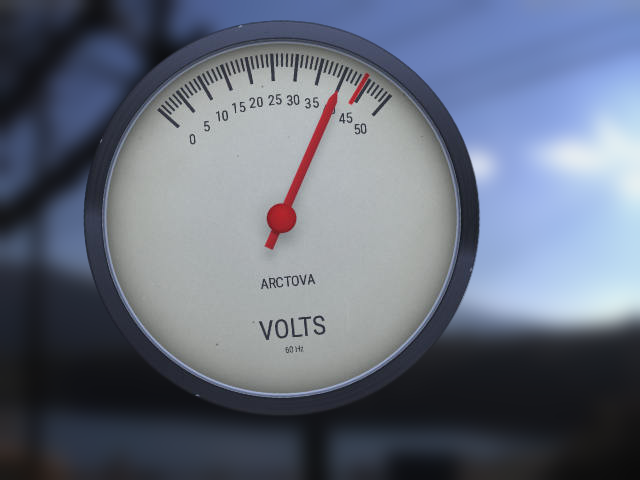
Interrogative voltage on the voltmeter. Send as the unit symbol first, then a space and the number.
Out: V 40
